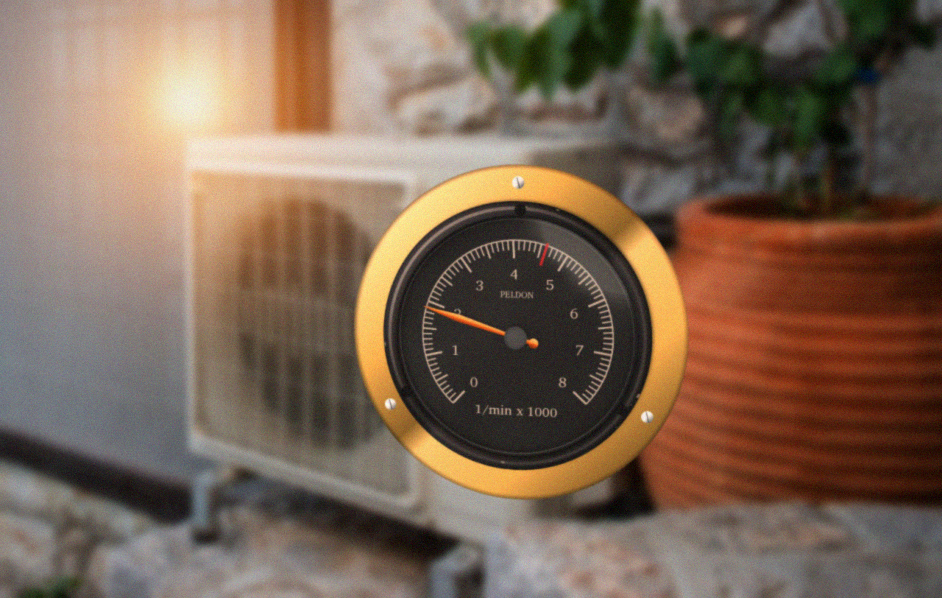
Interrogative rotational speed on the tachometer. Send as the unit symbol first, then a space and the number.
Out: rpm 1900
